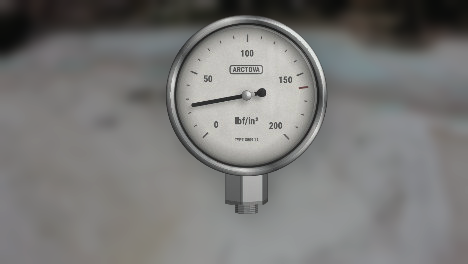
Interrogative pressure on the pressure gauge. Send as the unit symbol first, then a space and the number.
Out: psi 25
